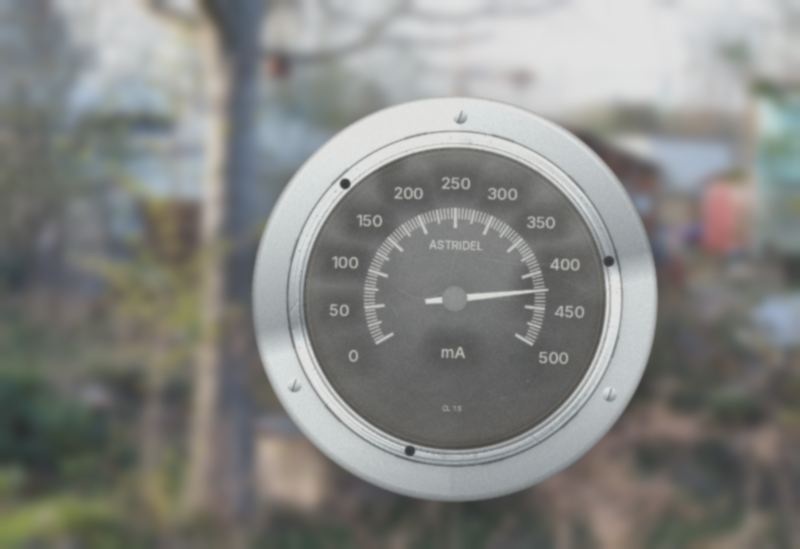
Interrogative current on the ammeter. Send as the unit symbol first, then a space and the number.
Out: mA 425
